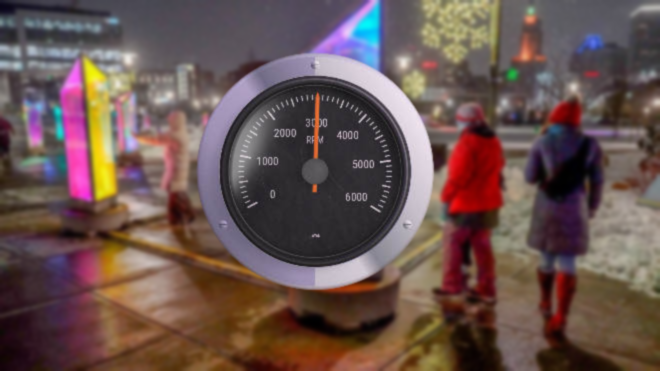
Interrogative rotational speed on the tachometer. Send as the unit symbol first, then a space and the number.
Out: rpm 3000
